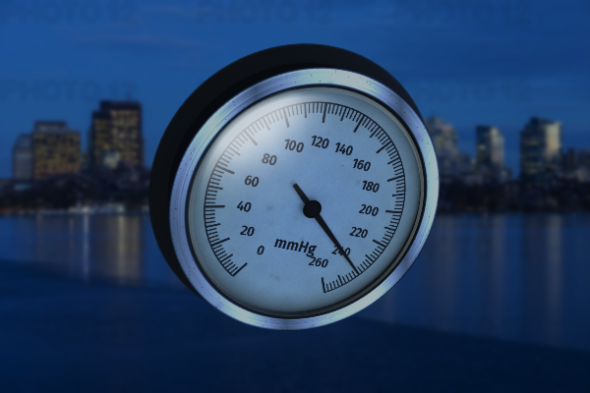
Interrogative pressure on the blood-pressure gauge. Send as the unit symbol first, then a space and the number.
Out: mmHg 240
